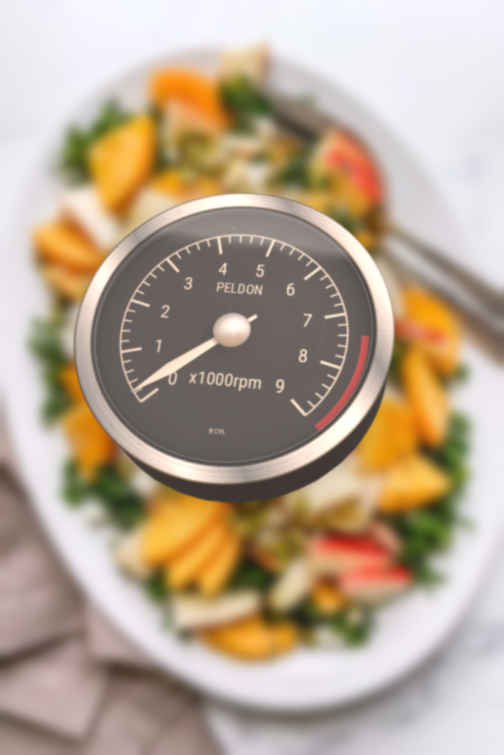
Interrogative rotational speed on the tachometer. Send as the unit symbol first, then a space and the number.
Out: rpm 200
